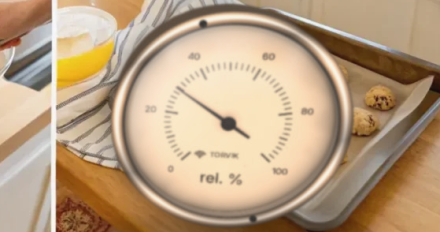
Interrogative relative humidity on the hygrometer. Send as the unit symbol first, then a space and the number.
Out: % 30
